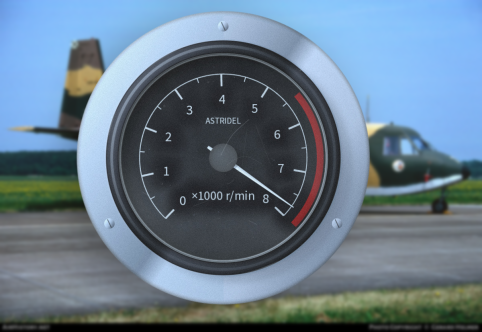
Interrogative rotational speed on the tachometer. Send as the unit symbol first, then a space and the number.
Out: rpm 7750
